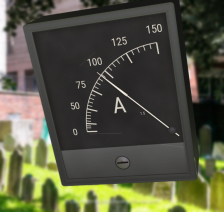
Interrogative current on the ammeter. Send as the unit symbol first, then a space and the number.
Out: A 95
